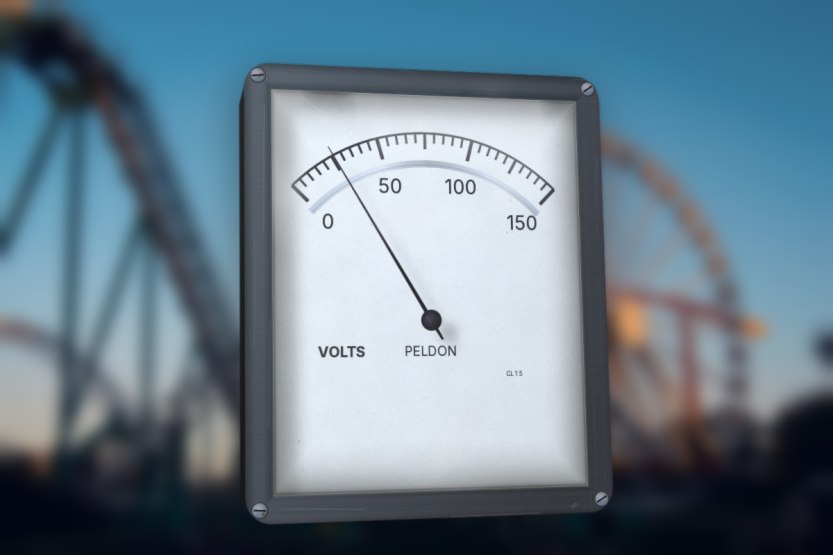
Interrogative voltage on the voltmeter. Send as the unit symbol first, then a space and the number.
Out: V 25
